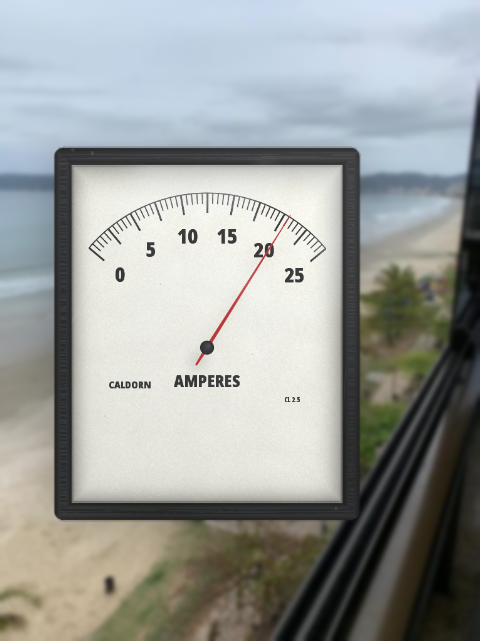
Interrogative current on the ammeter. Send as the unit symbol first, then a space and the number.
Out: A 20.5
